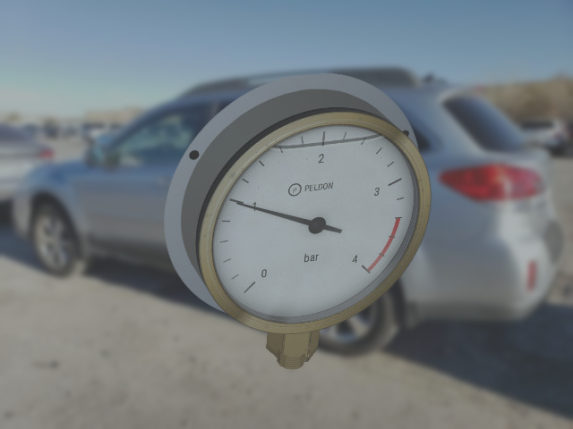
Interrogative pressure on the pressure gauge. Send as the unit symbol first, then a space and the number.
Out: bar 1
